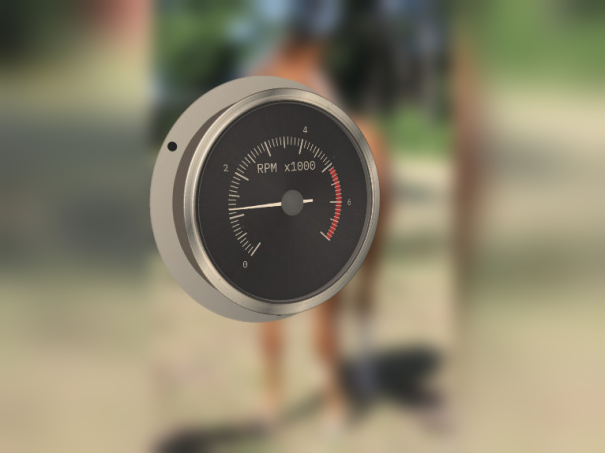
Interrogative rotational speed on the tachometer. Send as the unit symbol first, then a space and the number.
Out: rpm 1200
